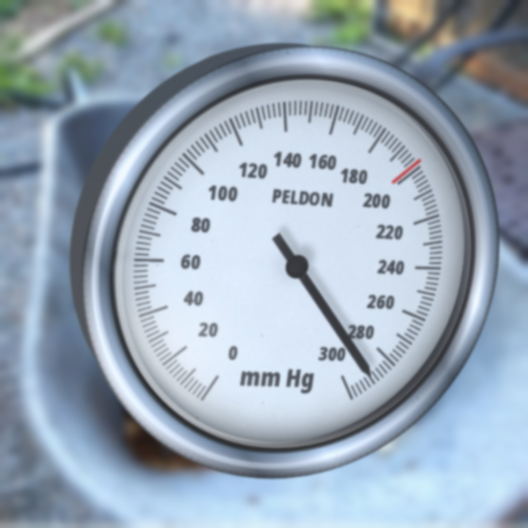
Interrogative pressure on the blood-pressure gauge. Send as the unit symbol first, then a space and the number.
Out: mmHg 290
